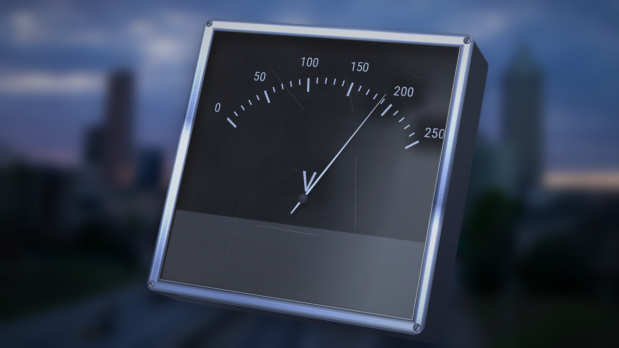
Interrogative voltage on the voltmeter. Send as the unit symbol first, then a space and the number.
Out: V 190
